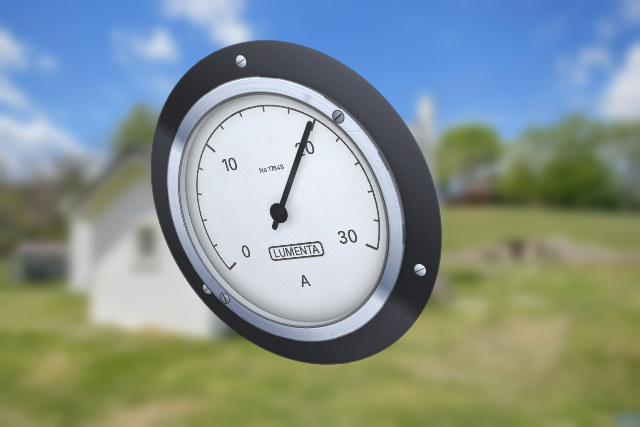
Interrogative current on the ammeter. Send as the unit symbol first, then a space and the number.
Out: A 20
